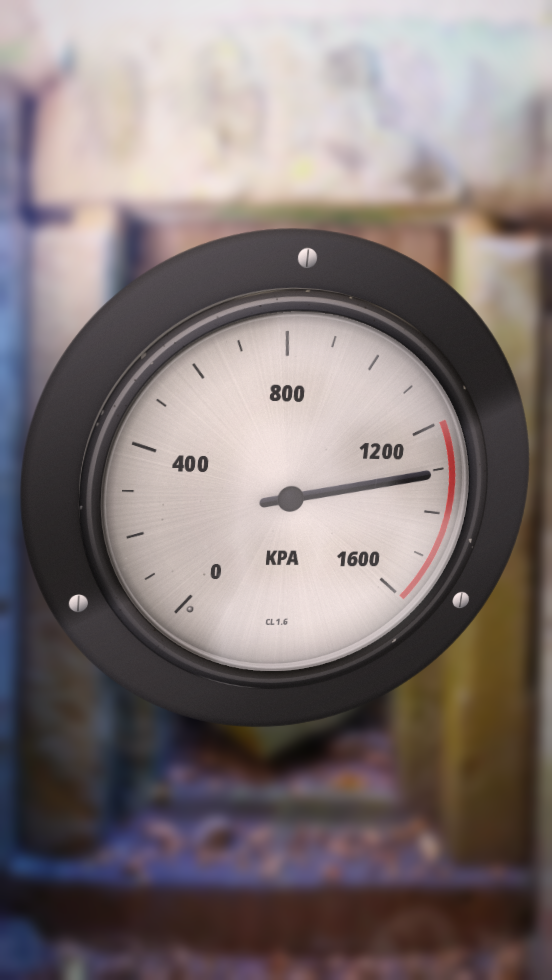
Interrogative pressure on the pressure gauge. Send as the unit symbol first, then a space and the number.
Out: kPa 1300
